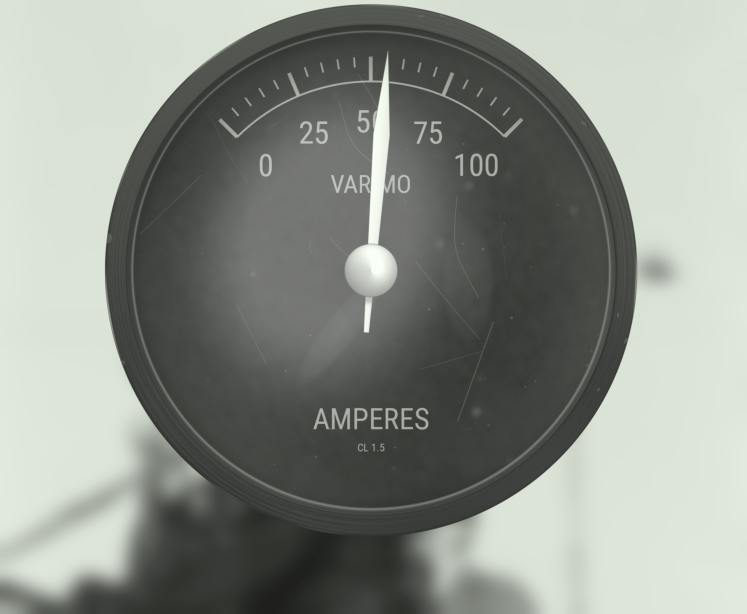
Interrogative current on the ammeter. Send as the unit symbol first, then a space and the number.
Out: A 55
